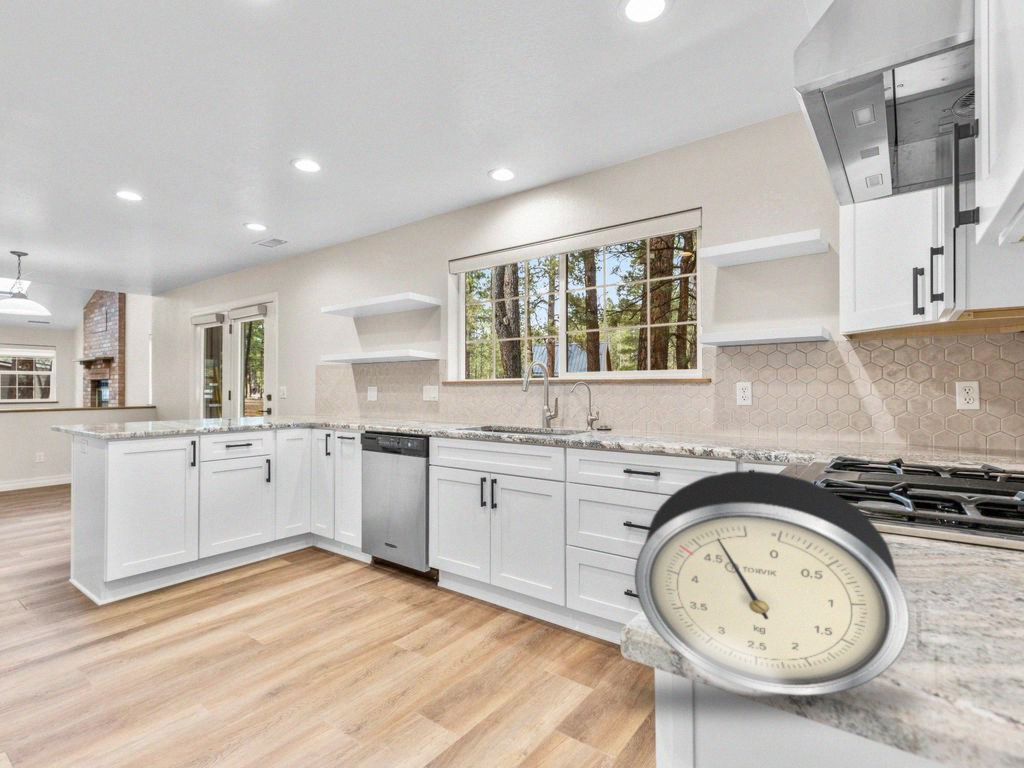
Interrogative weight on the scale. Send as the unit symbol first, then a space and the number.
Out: kg 4.75
